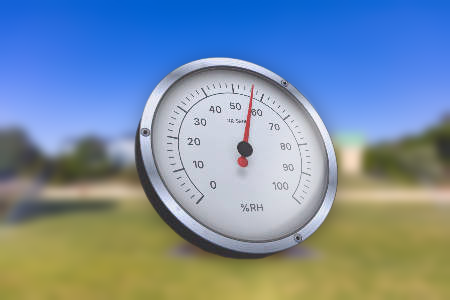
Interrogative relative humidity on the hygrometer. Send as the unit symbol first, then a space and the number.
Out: % 56
